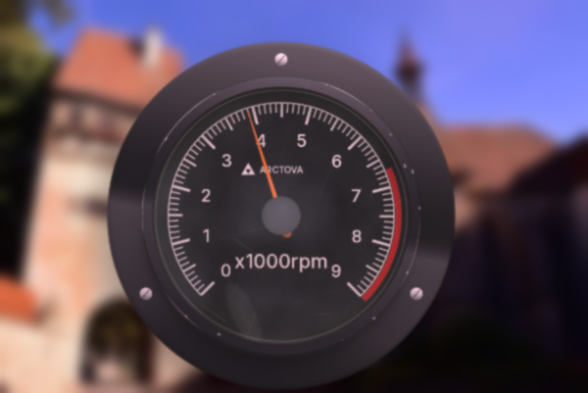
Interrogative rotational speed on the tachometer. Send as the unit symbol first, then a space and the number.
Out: rpm 3900
